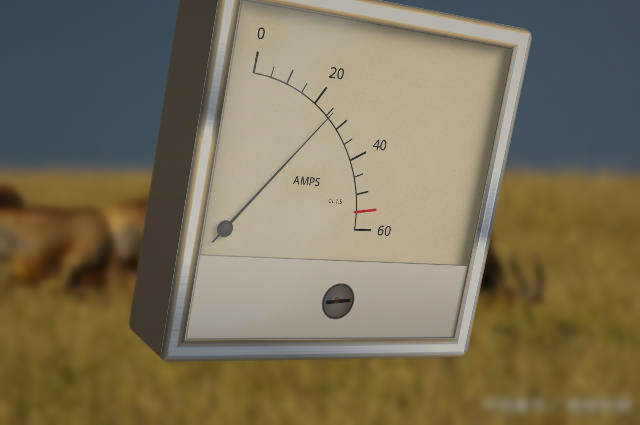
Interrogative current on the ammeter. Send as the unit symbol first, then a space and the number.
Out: A 25
